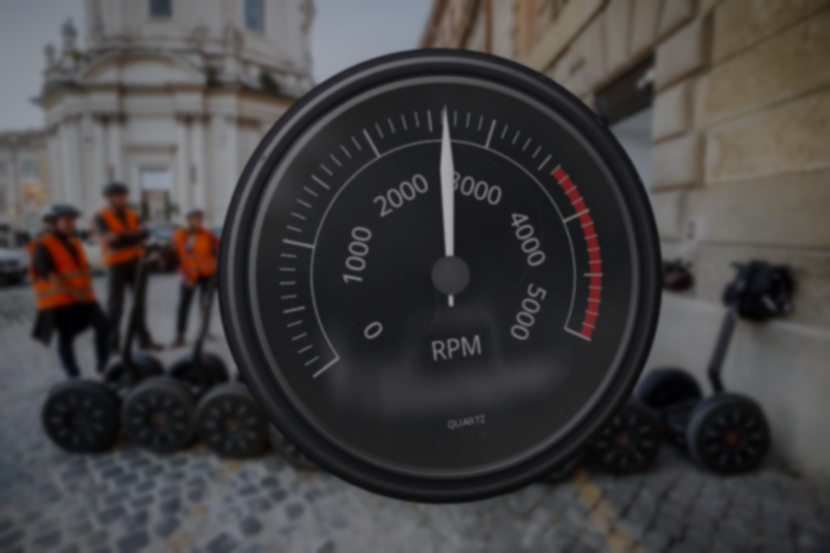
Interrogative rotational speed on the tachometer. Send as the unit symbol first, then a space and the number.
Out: rpm 2600
